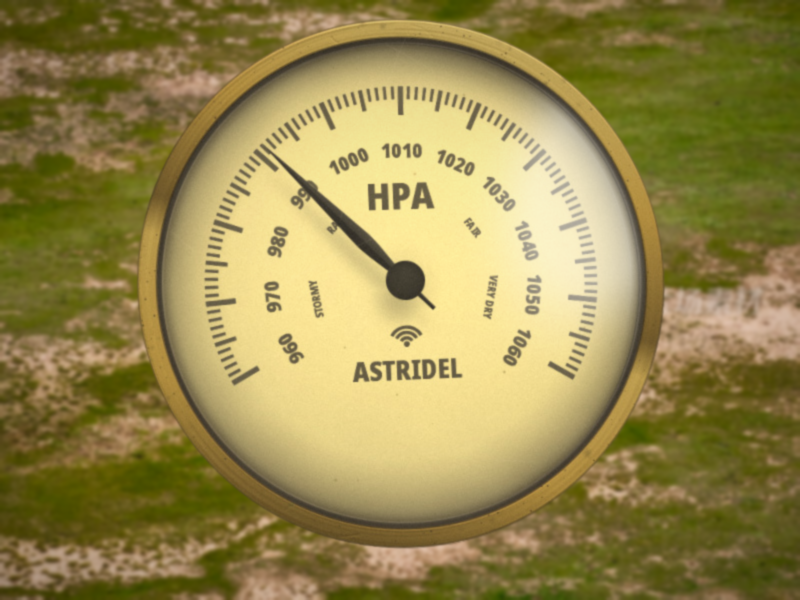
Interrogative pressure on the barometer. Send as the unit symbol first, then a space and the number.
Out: hPa 991
